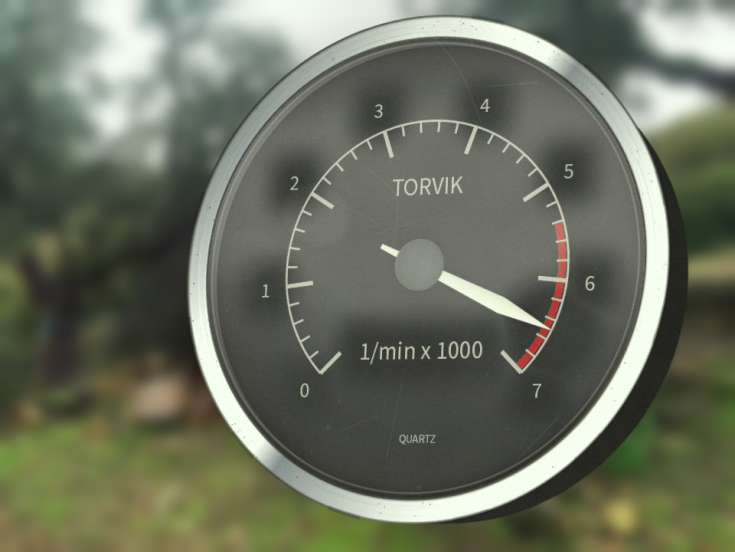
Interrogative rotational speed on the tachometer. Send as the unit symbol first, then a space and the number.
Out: rpm 6500
